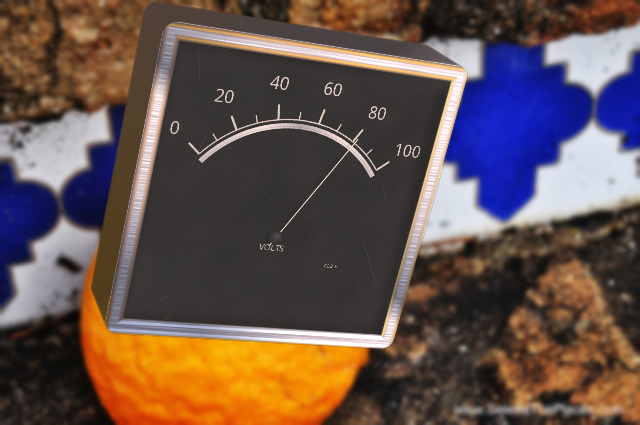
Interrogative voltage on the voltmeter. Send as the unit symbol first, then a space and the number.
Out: V 80
